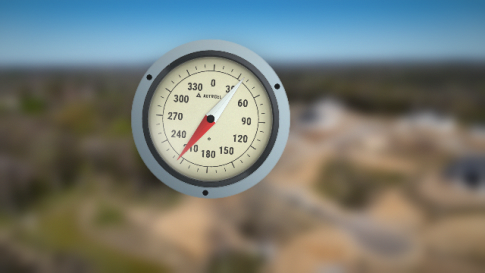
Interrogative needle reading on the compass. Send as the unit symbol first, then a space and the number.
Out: ° 215
